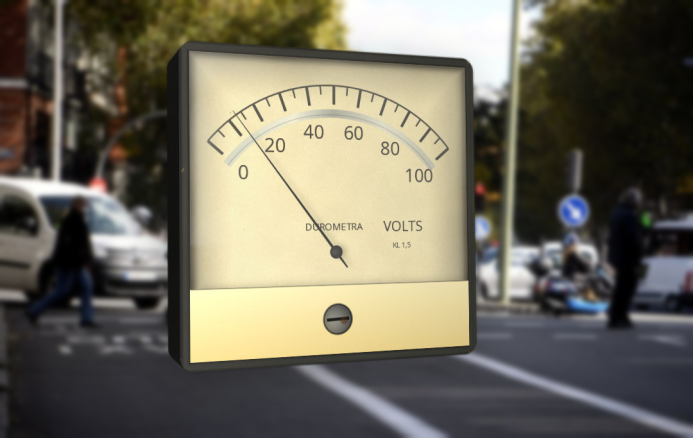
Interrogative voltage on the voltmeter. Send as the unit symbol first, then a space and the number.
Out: V 12.5
